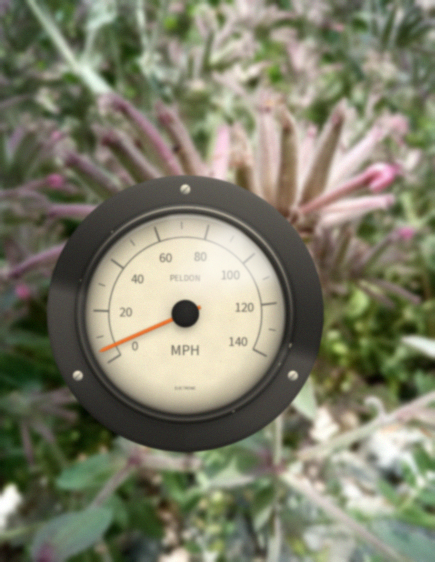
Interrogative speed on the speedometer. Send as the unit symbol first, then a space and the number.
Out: mph 5
